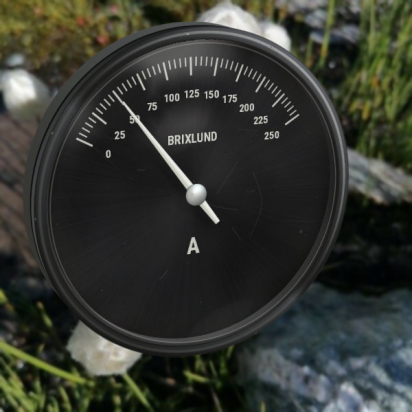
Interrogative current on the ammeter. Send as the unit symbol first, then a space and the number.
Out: A 50
